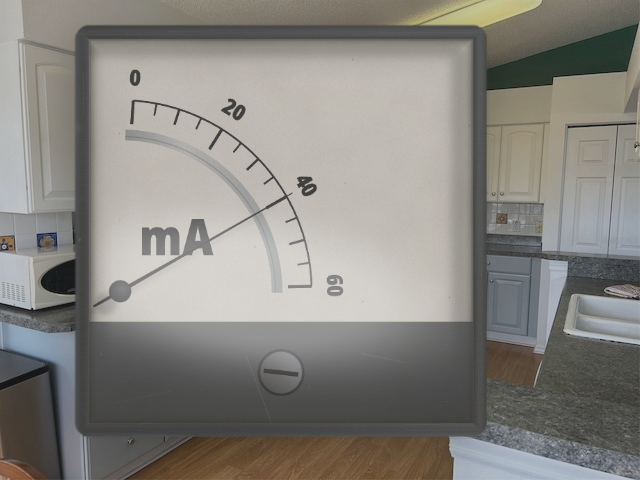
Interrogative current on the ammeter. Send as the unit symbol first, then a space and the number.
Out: mA 40
